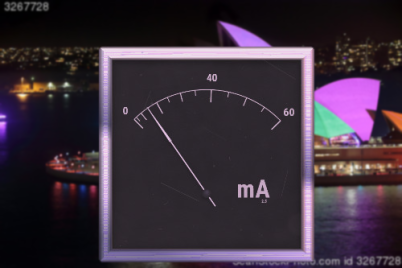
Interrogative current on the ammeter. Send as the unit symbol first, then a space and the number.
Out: mA 15
